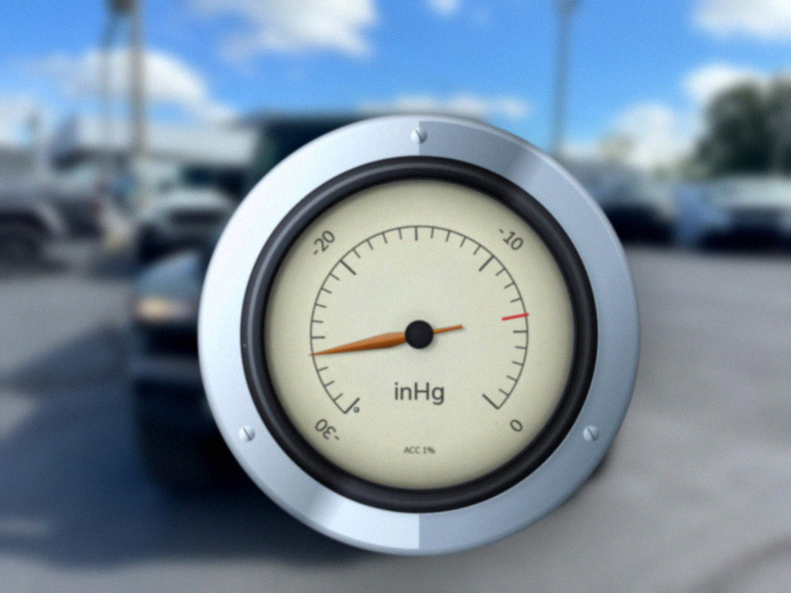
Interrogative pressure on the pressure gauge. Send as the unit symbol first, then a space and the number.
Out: inHg -26
